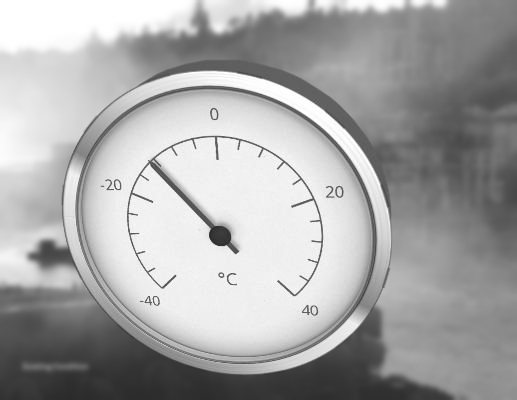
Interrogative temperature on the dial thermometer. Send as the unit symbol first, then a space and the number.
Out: °C -12
